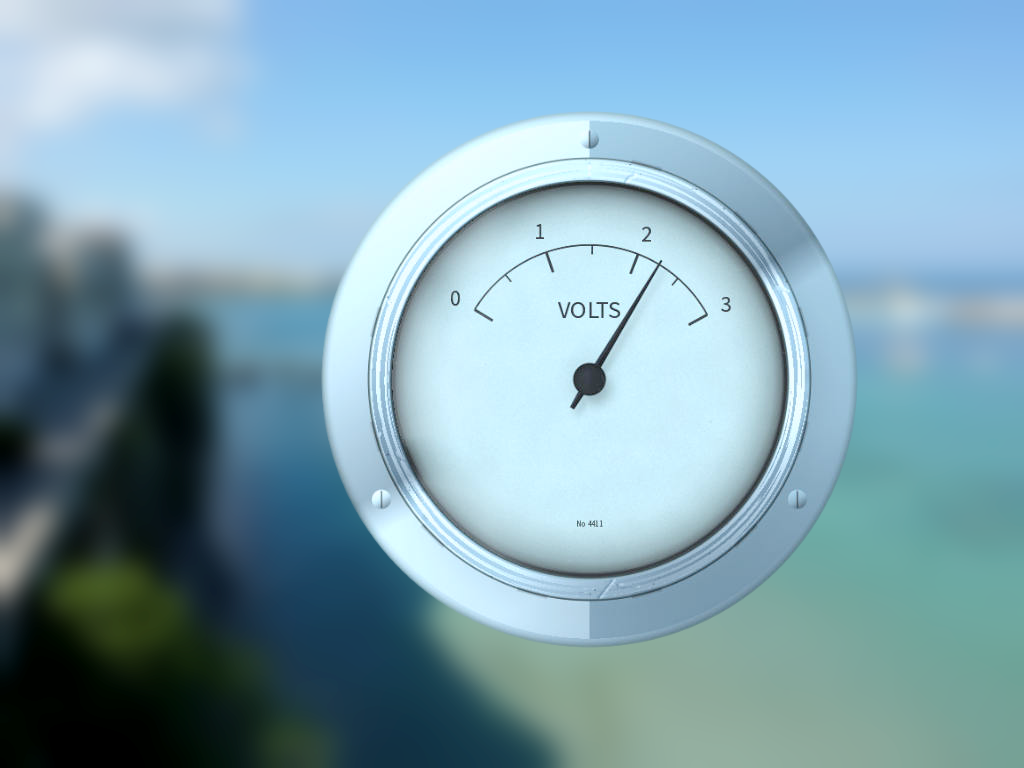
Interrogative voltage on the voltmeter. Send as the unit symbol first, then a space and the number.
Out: V 2.25
